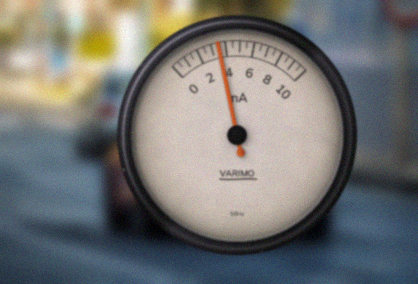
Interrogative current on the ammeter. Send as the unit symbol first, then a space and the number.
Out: mA 3.5
